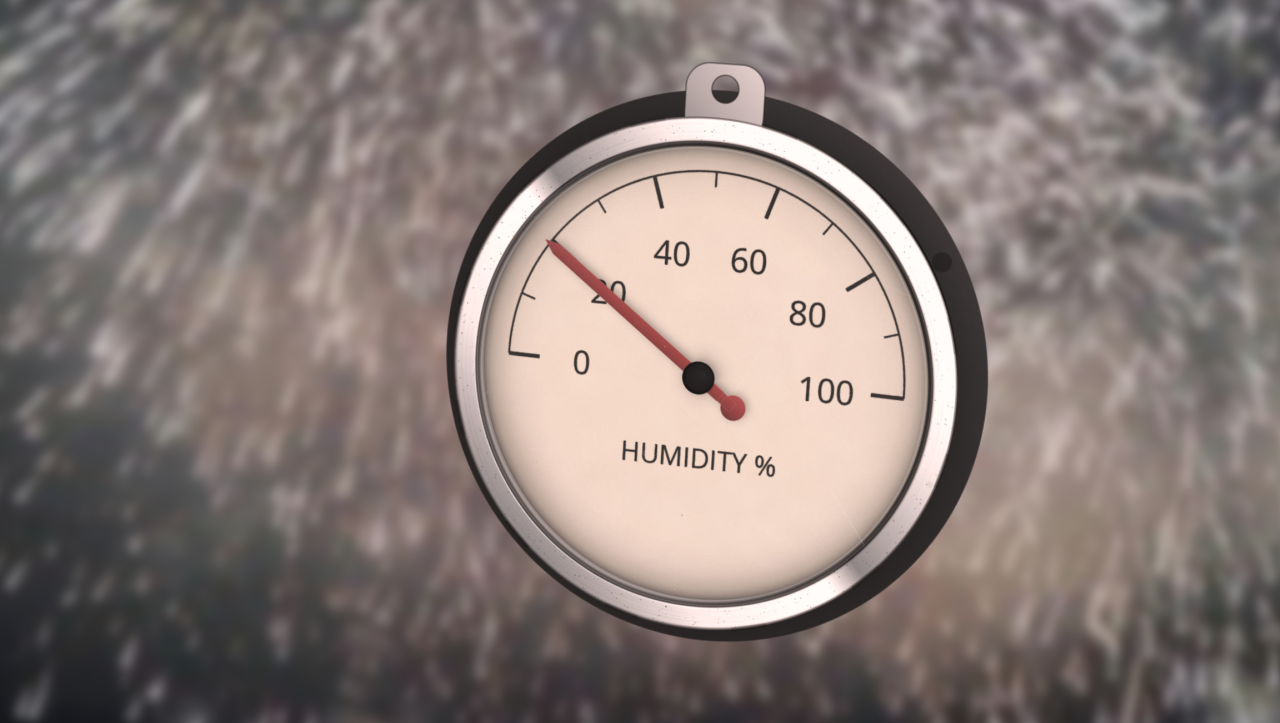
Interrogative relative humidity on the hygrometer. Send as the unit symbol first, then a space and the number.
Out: % 20
